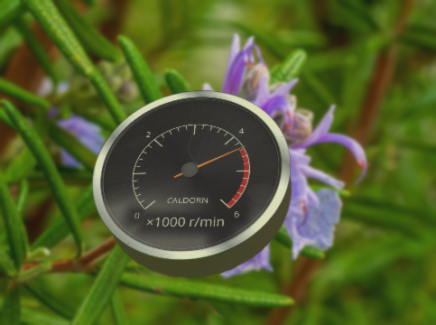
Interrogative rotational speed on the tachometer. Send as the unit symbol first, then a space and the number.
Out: rpm 4400
